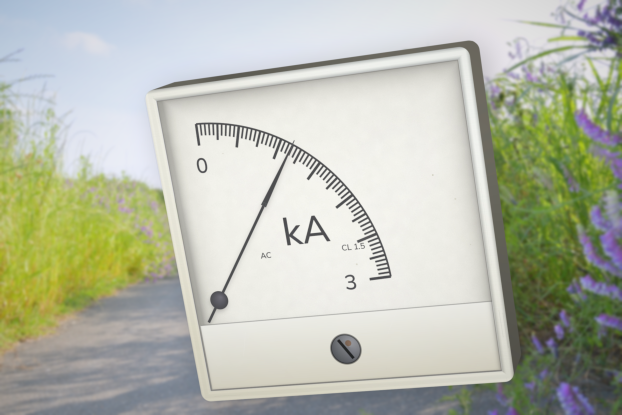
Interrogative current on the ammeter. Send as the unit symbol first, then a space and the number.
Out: kA 1.15
